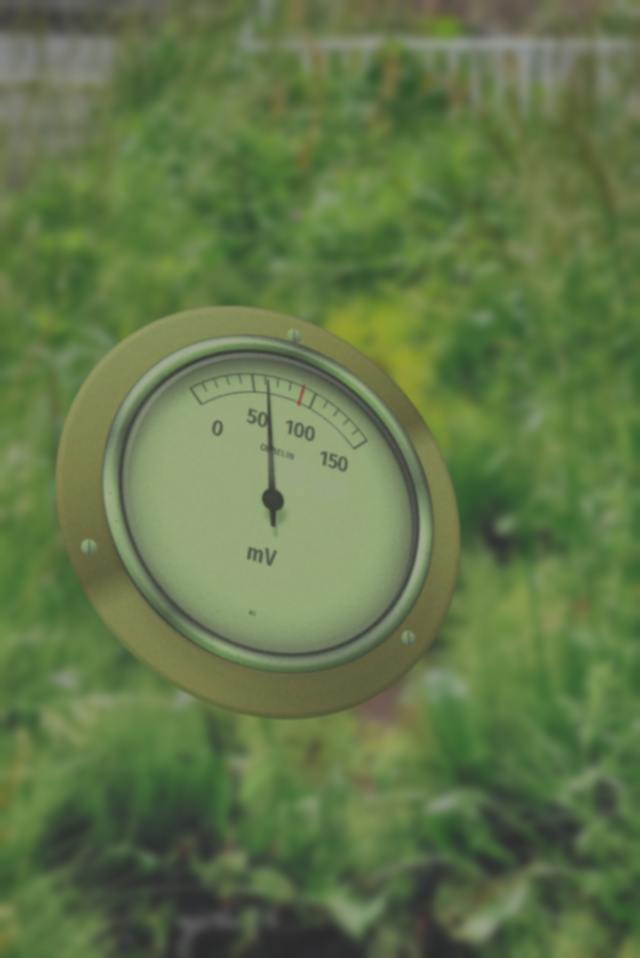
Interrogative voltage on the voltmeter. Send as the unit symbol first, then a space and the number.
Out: mV 60
